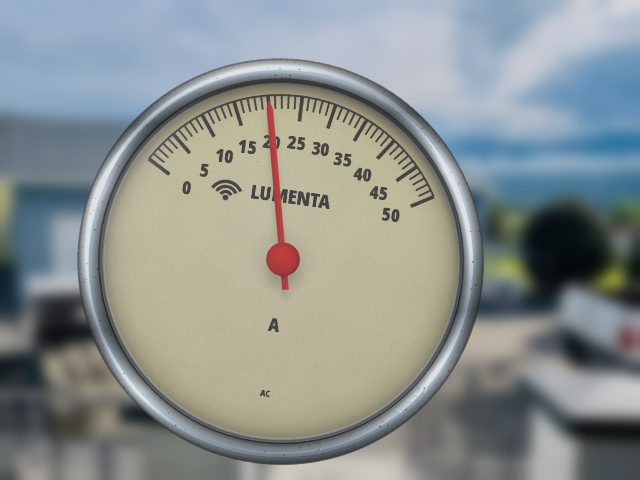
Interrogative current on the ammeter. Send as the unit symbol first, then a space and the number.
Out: A 20
